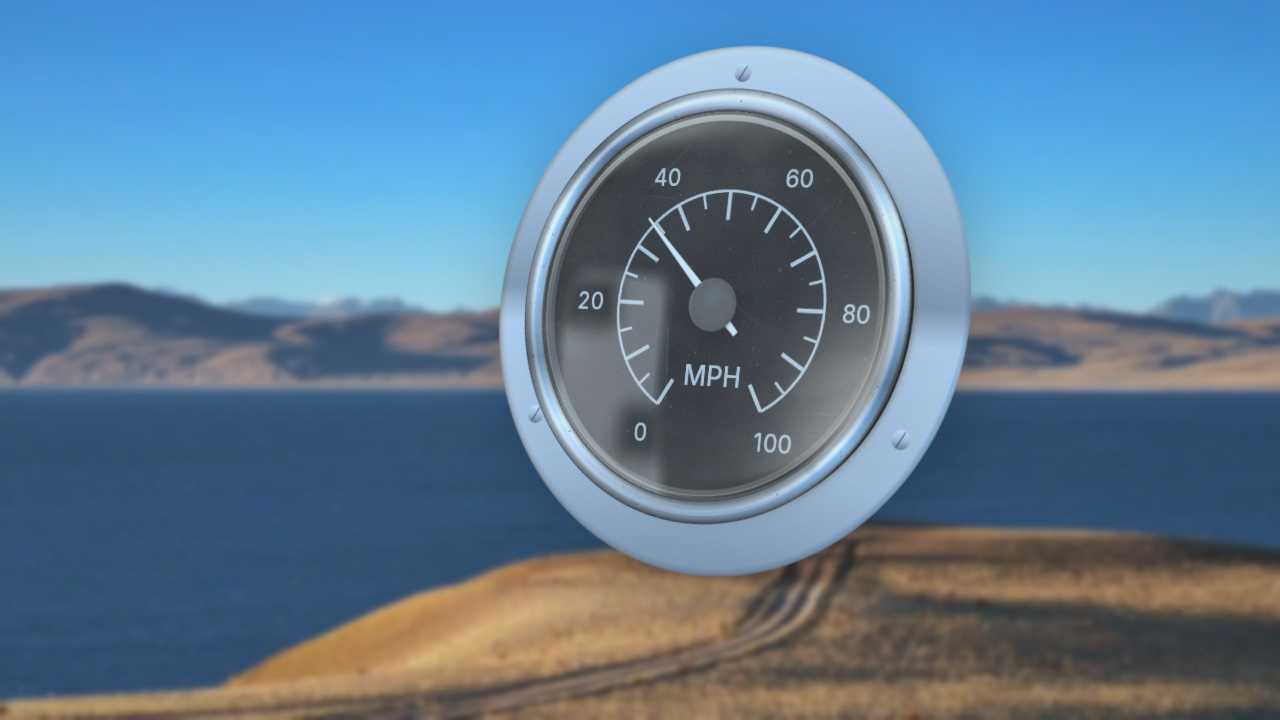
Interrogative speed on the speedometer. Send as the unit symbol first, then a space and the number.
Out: mph 35
